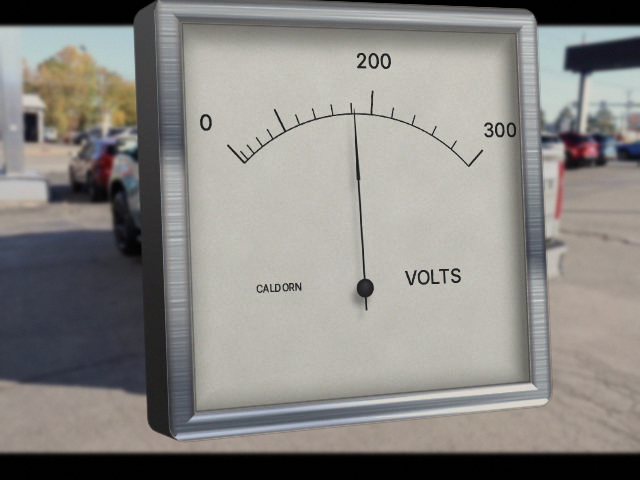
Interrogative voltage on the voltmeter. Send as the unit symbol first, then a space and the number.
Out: V 180
